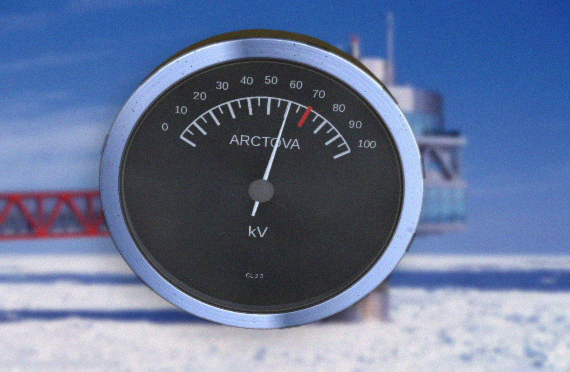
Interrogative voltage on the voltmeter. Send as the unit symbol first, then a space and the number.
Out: kV 60
